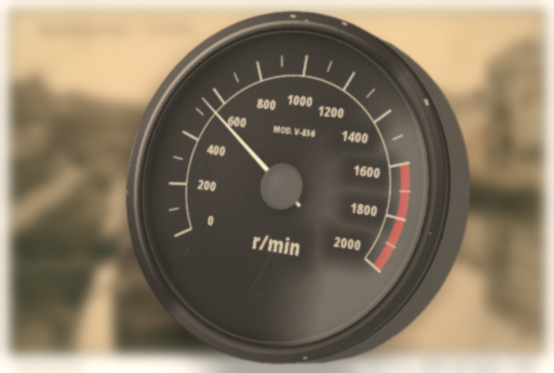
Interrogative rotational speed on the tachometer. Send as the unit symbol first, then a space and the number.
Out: rpm 550
